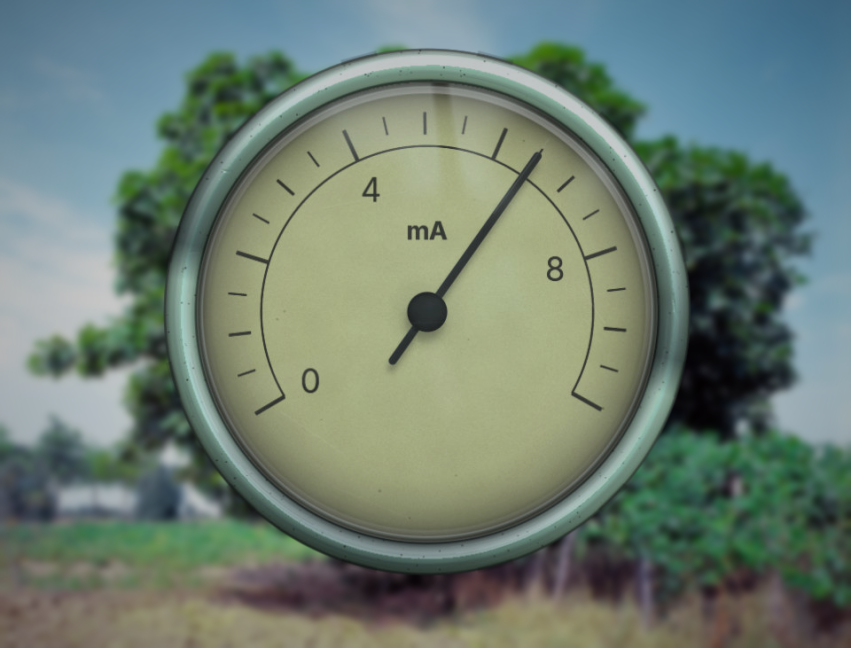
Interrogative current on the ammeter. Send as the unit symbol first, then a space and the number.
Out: mA 6.5
